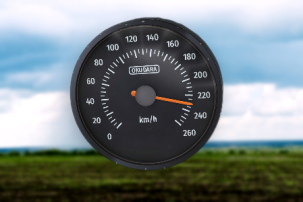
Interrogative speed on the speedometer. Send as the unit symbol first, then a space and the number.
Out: km/h 230
